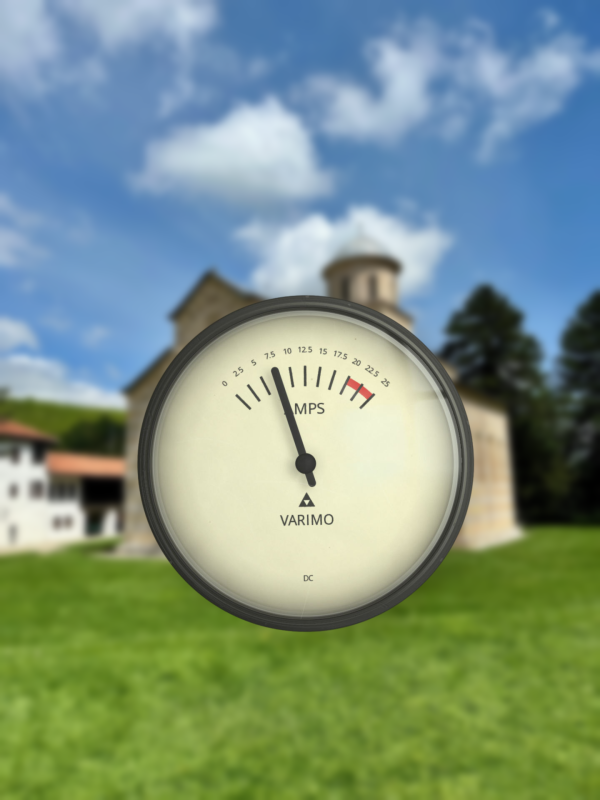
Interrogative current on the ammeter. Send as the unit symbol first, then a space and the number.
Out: A 7.5
